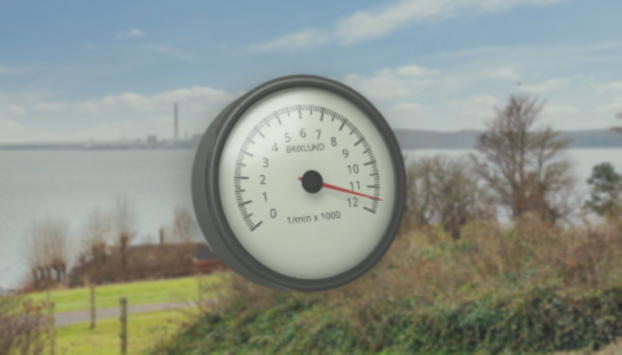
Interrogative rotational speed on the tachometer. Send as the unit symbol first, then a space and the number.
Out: rpm 11500
